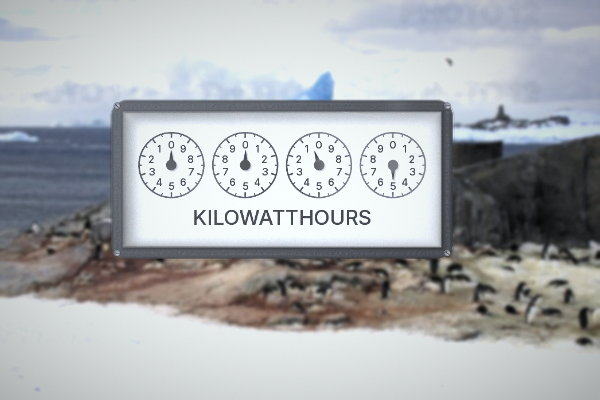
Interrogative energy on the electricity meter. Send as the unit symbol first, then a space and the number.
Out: kWh 5
